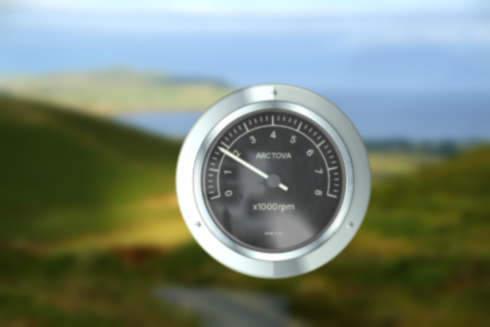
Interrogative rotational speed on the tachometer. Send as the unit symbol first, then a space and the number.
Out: rpm 1800
